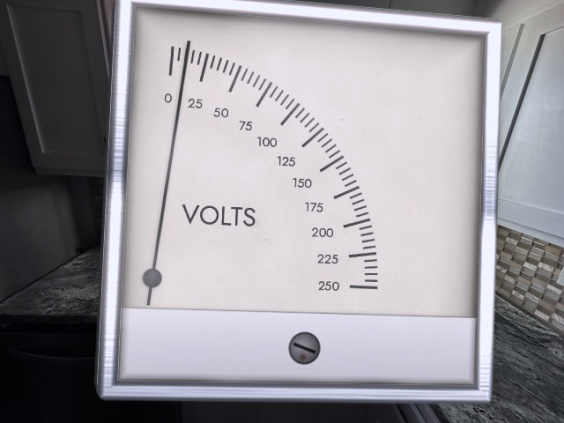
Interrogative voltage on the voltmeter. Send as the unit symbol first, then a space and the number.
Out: V 10
